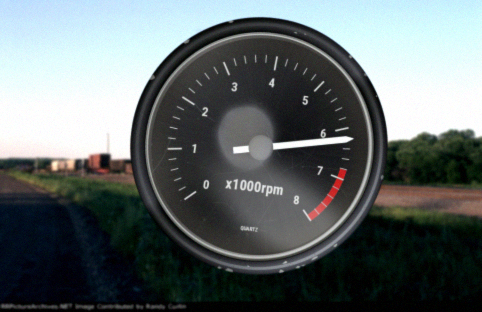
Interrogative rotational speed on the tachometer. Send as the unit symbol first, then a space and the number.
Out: rpm 6200
